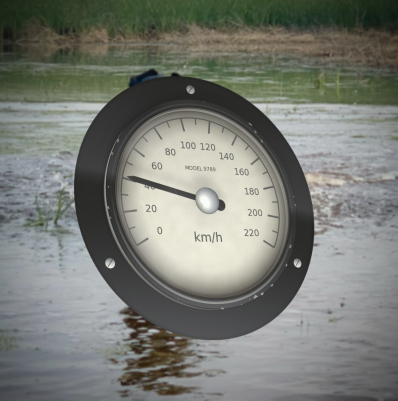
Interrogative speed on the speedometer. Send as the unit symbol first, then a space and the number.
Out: km/h 40
